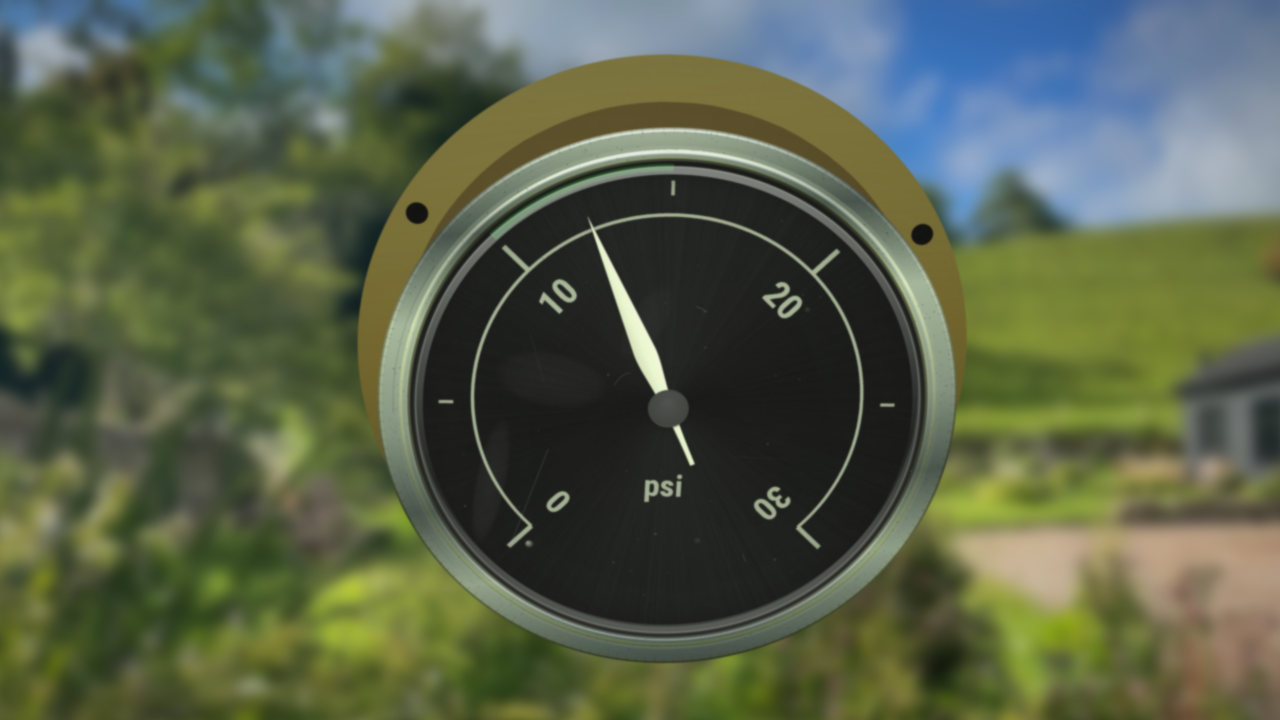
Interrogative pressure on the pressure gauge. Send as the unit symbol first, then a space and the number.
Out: psi 12.5
